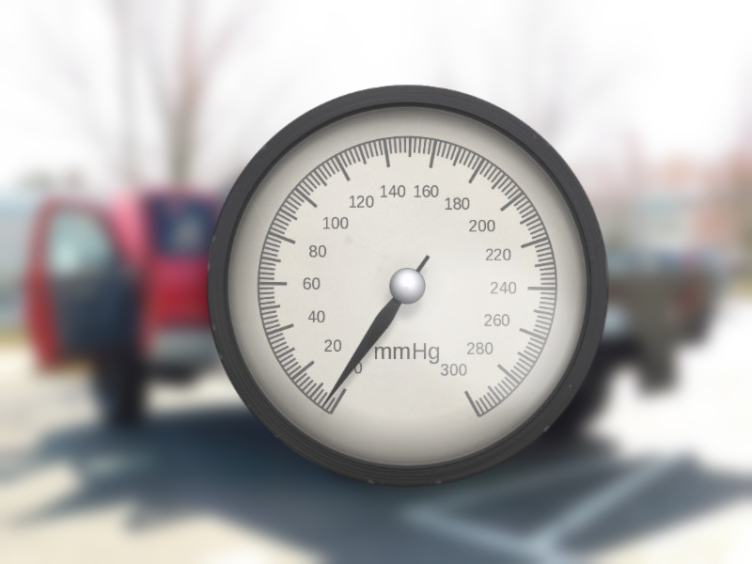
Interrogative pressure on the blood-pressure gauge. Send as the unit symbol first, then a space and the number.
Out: mmHg 4
